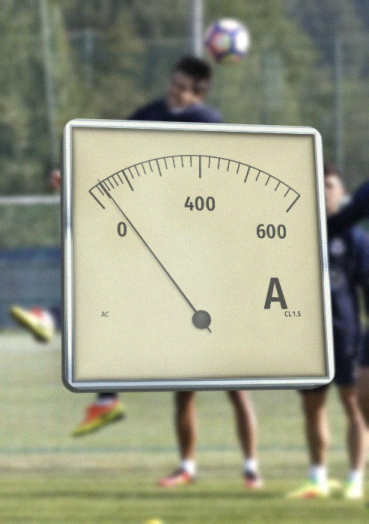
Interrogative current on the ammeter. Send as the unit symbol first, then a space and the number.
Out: A 100
